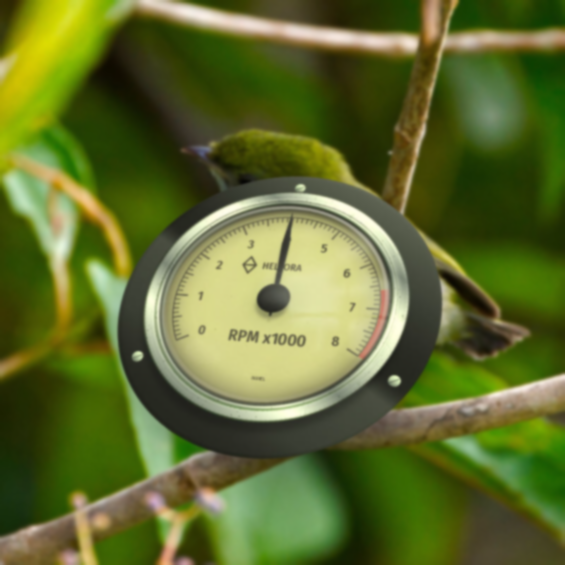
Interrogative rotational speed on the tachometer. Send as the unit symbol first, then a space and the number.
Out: rpm 4000
